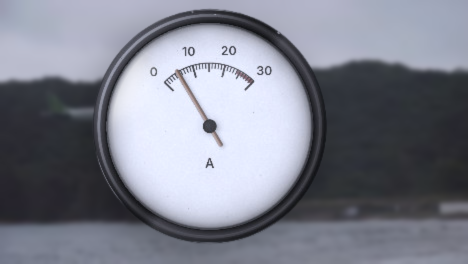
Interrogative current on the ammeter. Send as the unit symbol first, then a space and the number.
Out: A 5
